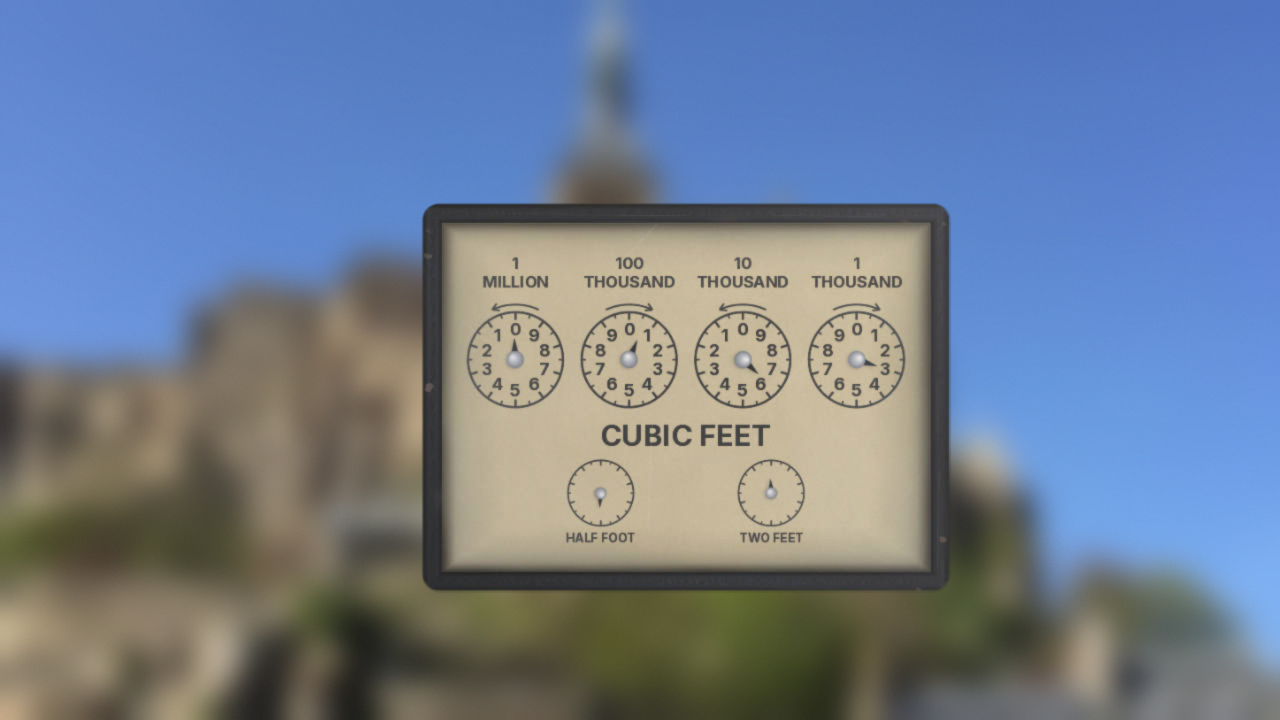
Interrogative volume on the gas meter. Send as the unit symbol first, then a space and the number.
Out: ft³ 6300
